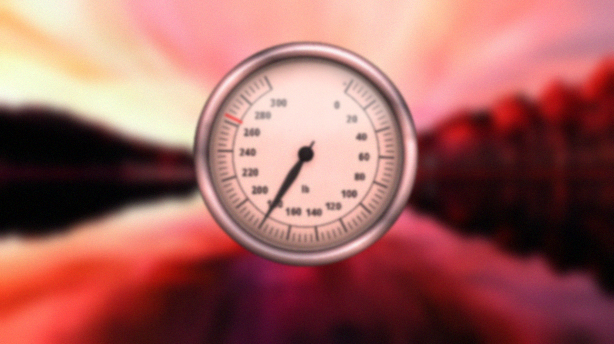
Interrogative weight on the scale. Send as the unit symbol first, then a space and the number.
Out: lb 180
